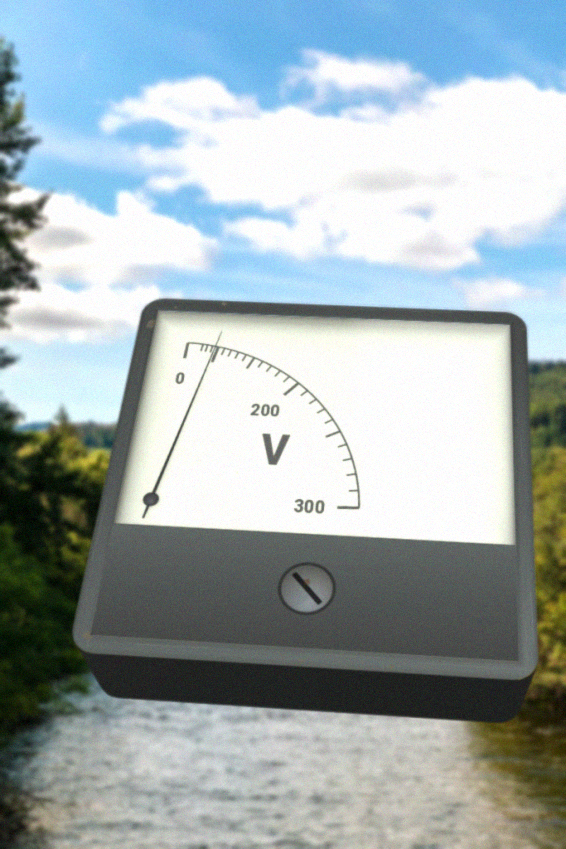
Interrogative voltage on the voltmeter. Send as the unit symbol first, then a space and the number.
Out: V 100
